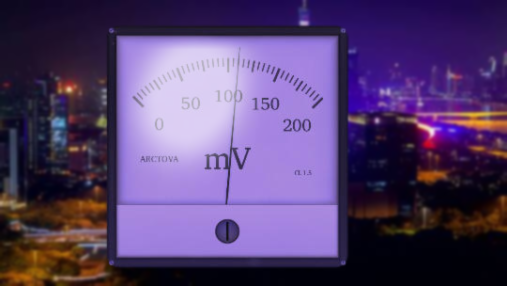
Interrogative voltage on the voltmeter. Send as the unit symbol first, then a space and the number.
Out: mV 110
